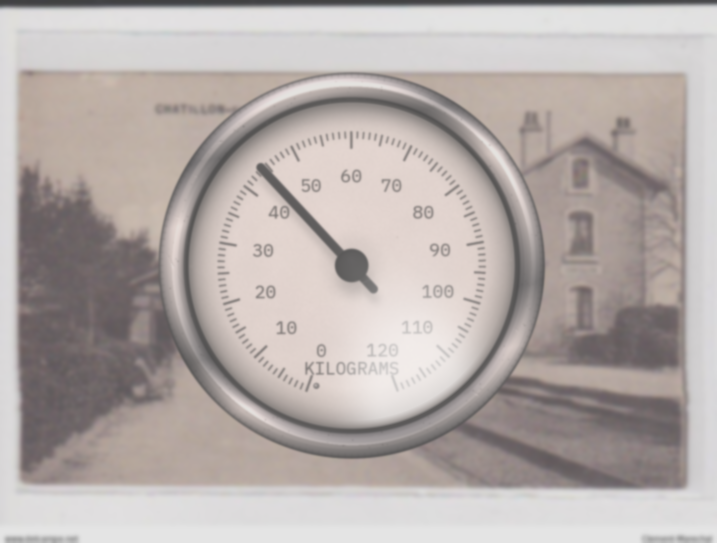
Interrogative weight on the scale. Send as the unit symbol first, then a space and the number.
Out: kg 44
